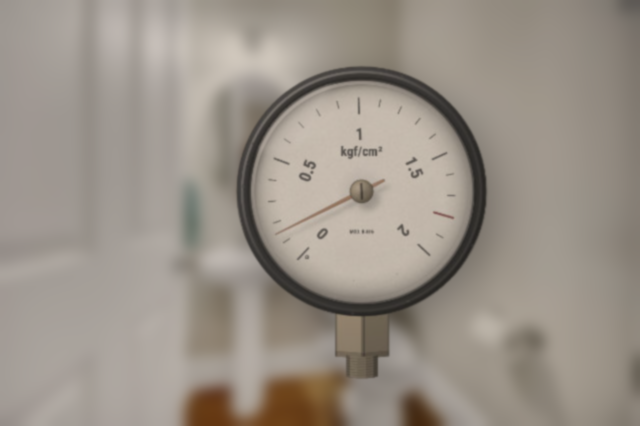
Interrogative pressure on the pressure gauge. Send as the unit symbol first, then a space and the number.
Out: kg/cm² 0.15
